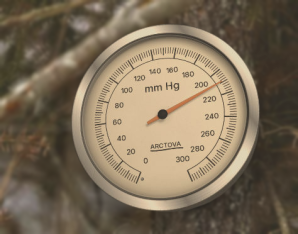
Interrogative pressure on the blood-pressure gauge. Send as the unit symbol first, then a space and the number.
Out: mmHg 210
